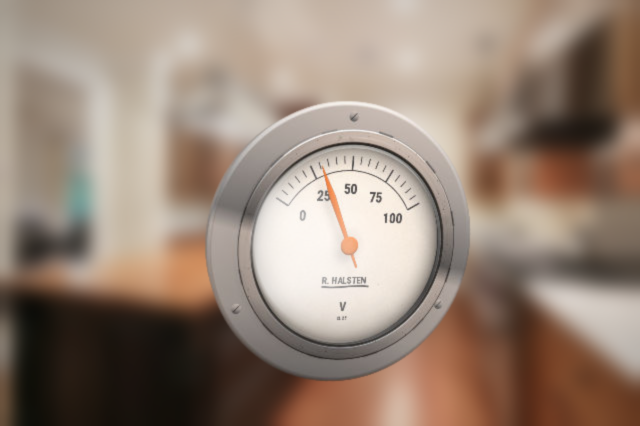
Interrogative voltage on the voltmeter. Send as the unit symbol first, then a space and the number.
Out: V 30
